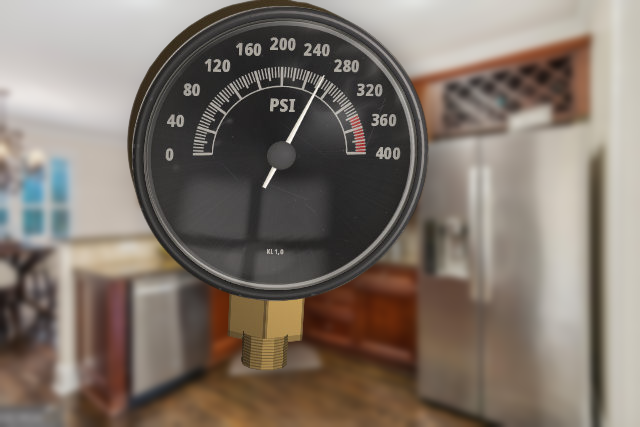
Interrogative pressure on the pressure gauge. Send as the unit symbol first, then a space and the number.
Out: psi 260
